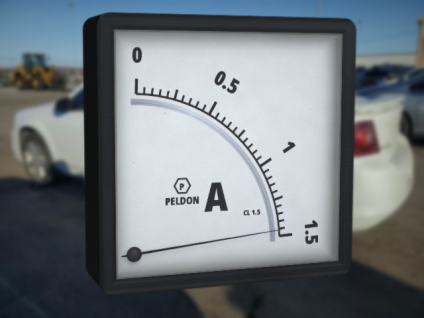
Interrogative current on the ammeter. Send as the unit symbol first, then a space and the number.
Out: A 1.45
